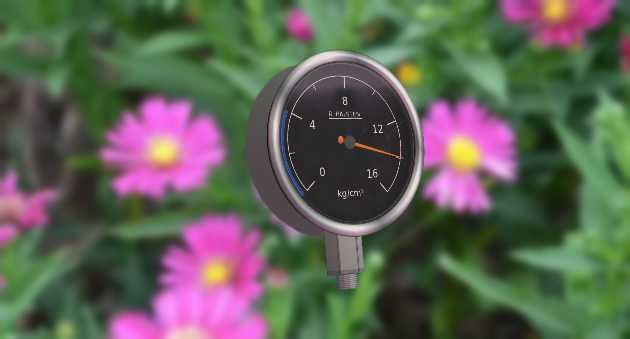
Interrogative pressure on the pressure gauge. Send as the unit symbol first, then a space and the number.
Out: kg/cm² 14
